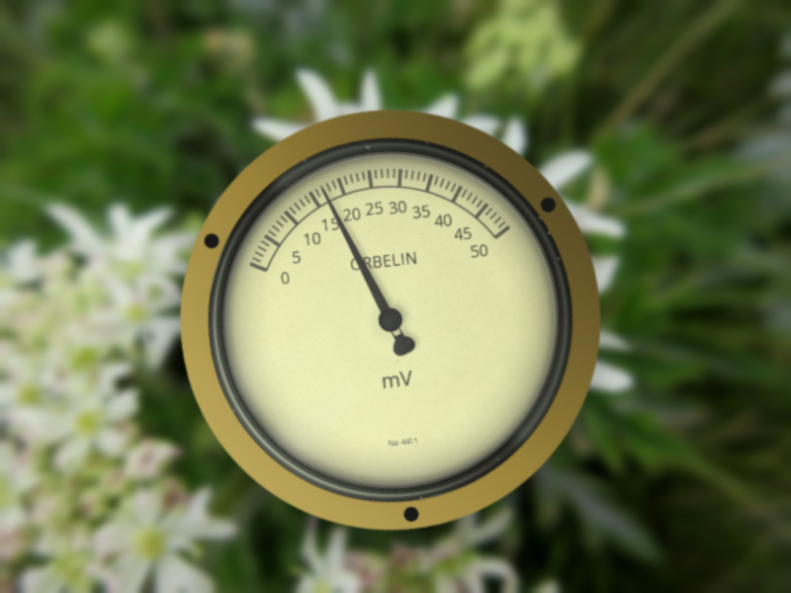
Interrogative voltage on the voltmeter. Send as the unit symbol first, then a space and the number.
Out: mV 17
